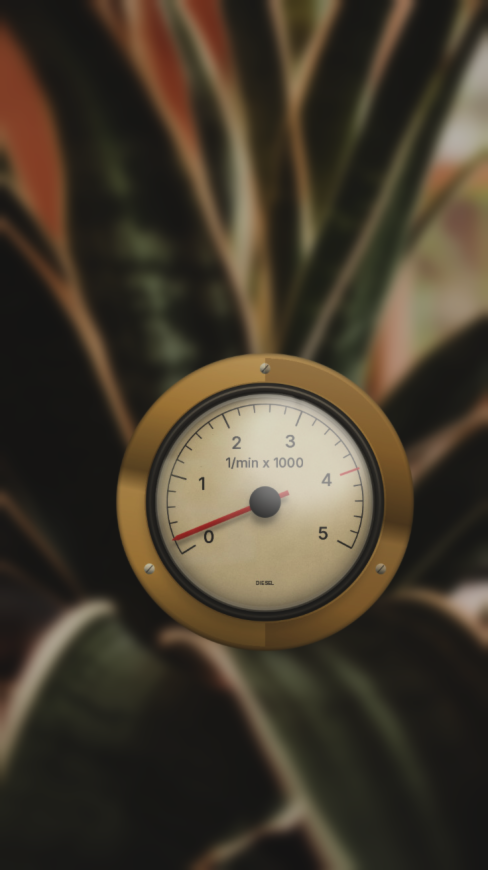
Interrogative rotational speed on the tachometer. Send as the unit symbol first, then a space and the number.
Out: rpm 200
